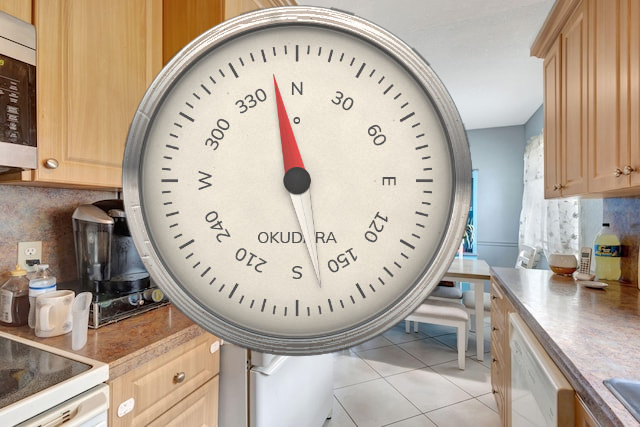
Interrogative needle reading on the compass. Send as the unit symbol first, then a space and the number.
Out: ° 347.5
